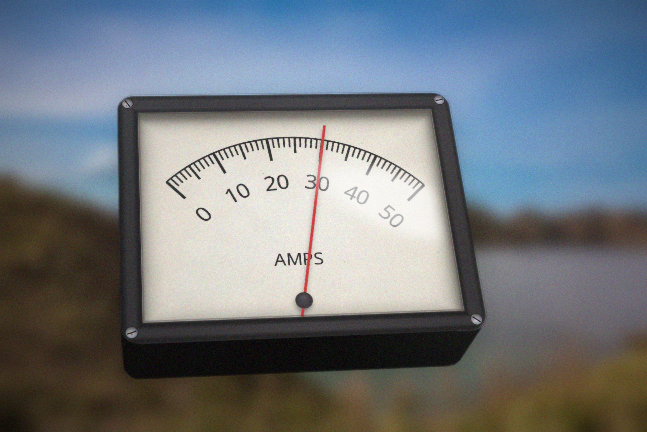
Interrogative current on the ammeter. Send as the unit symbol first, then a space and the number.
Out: A 30
